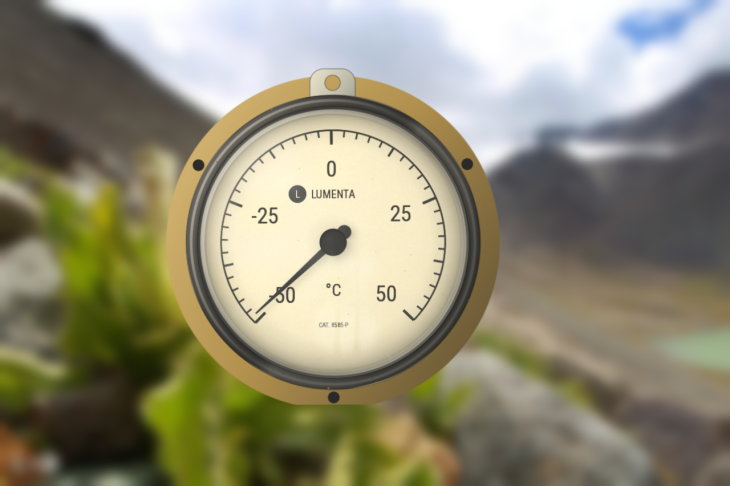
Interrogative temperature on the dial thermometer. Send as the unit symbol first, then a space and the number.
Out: °C -48.75
